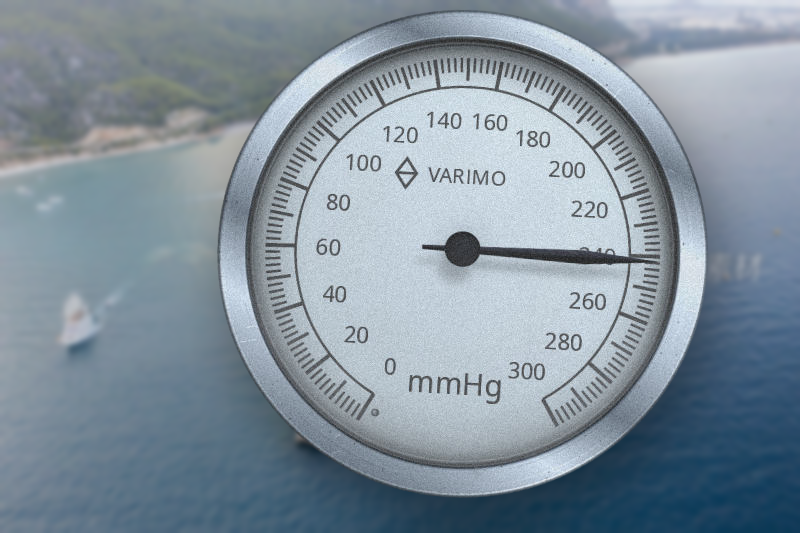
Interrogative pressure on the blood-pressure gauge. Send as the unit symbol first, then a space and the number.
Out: mmHg 242
